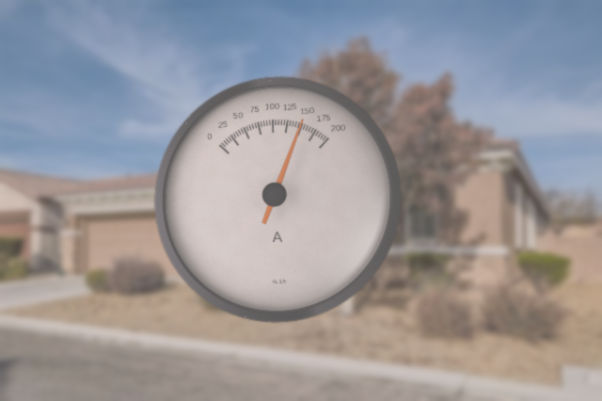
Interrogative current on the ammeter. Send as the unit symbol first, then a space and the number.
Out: A 150
